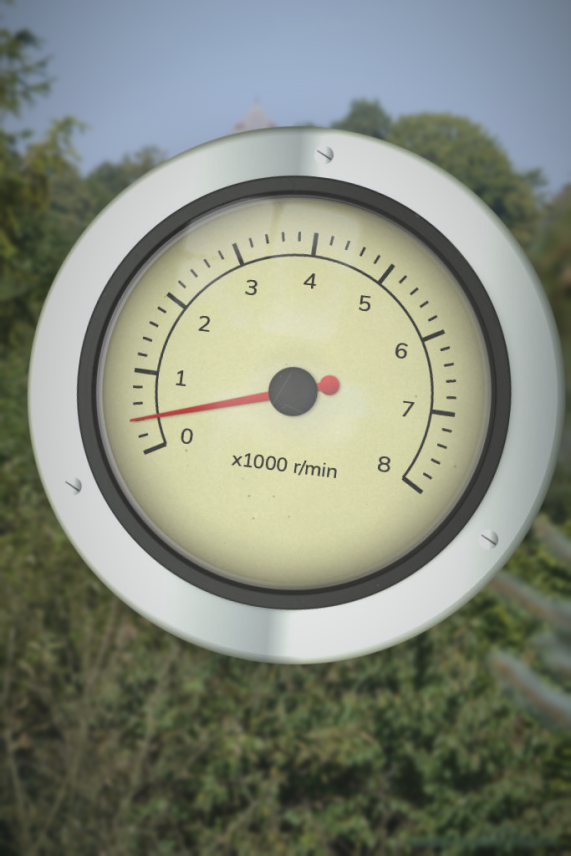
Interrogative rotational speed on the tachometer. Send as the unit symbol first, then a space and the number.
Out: rpm 400
